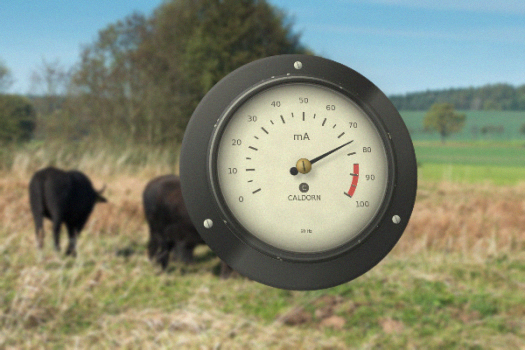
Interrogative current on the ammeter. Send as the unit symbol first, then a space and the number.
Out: mA 75
